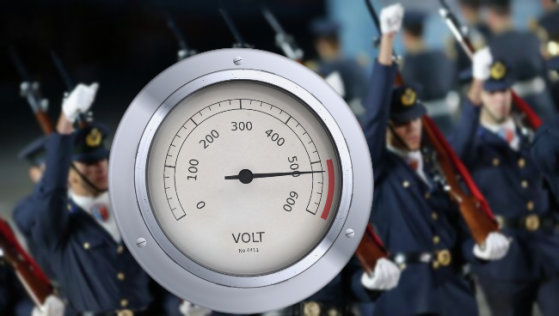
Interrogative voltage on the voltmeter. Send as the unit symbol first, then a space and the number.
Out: V 520
